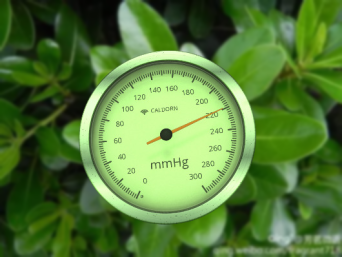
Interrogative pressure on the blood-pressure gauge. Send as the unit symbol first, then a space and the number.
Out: mmHg 220
